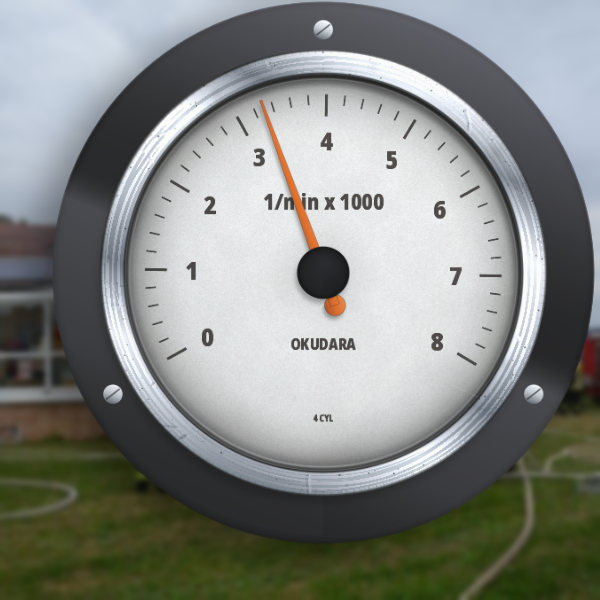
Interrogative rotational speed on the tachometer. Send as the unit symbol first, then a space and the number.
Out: rpm 3300
